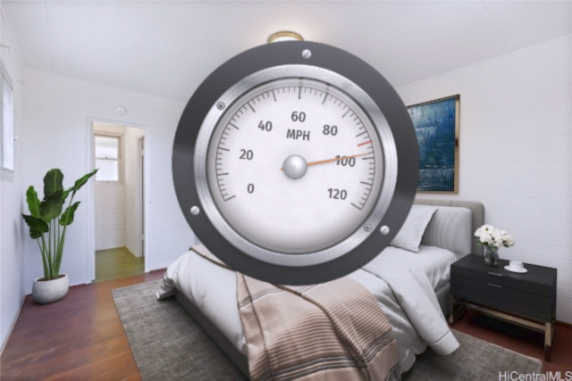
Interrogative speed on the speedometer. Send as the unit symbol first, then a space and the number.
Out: mph 98
